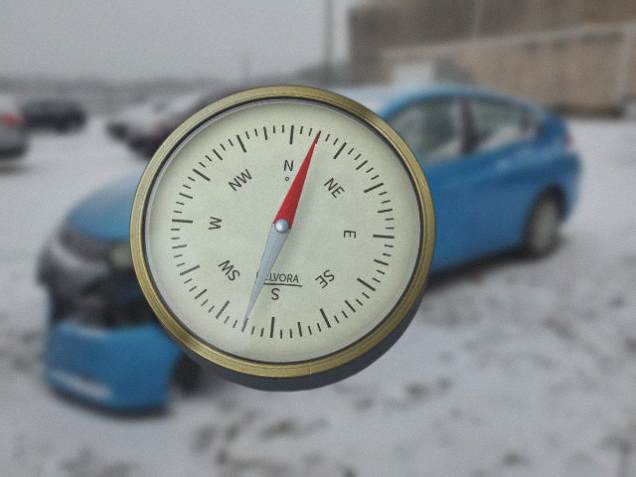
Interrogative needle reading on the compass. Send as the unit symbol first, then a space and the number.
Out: ° 15
